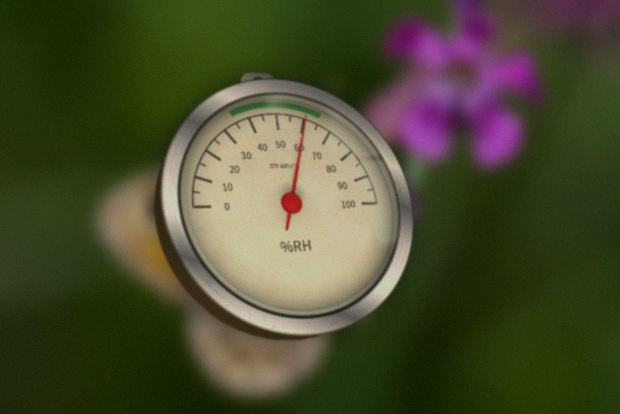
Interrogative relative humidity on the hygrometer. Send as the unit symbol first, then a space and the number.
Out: % 60
